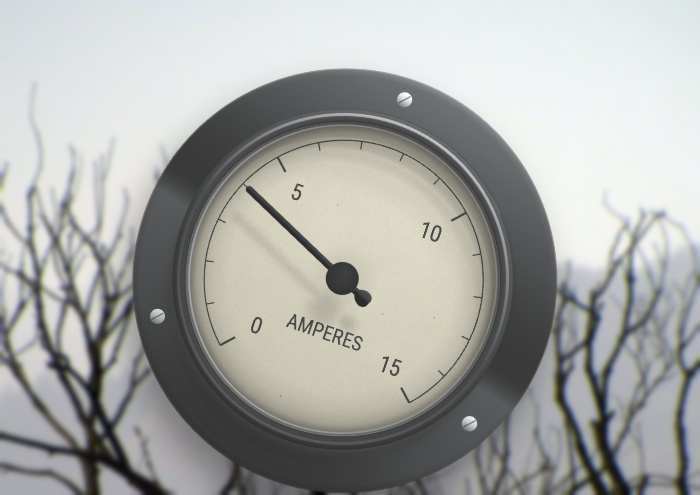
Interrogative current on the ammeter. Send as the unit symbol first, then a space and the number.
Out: A 4
